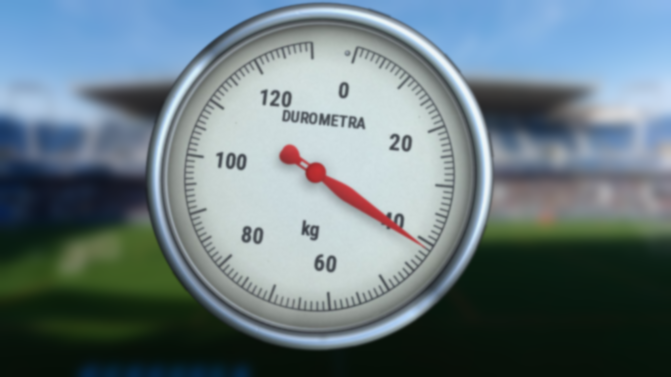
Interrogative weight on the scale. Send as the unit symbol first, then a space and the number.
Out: kg 41
